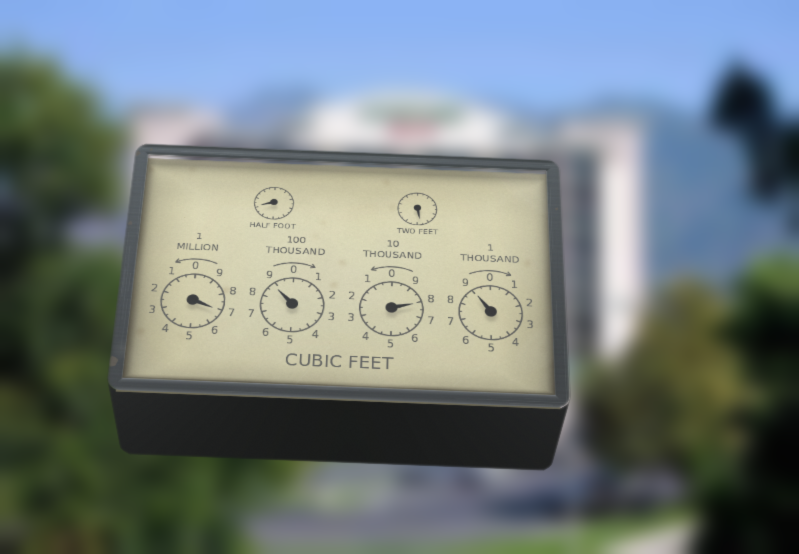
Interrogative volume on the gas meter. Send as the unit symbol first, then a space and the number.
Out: ft³ 687900
